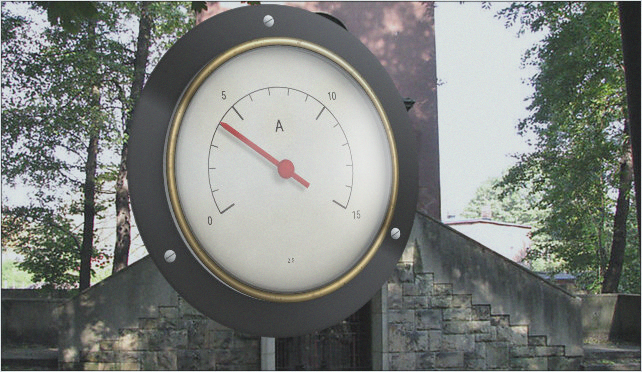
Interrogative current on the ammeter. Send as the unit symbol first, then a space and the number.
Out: A 4
